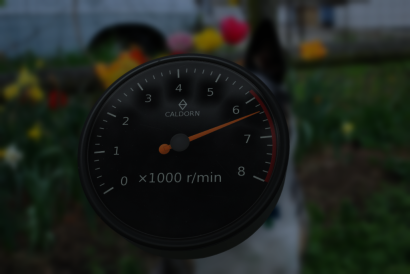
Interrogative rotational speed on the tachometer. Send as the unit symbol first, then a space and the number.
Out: rpm 6400
